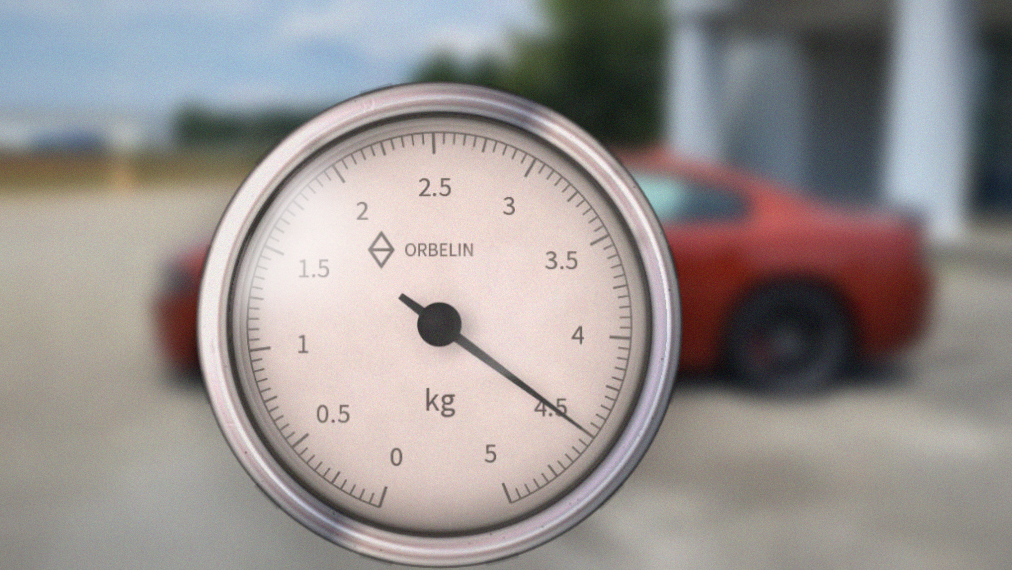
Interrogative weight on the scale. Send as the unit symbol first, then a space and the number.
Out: kg 4.5
